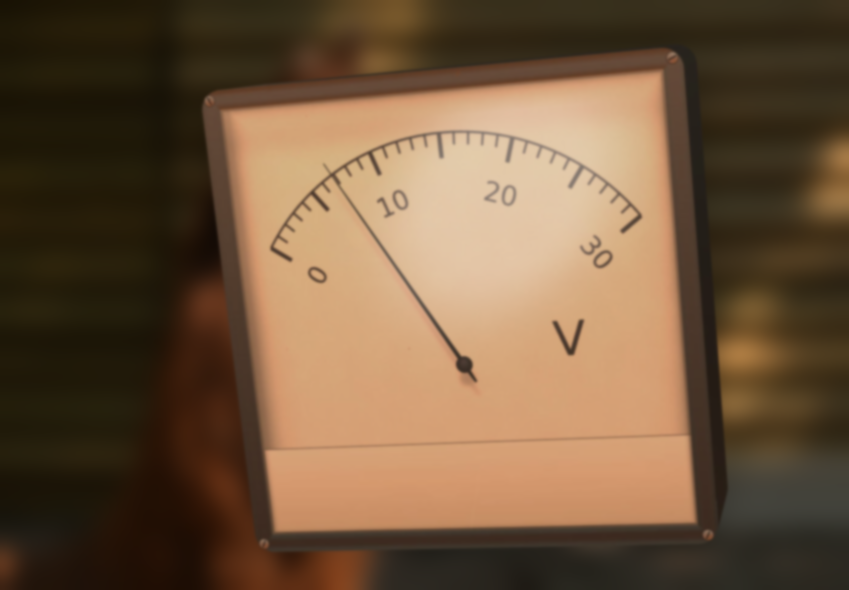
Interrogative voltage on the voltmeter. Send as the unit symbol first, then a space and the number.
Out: V 7
